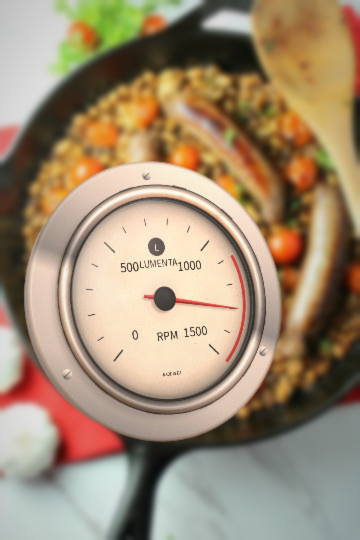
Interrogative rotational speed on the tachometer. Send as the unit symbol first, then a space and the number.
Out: rpm 1300
